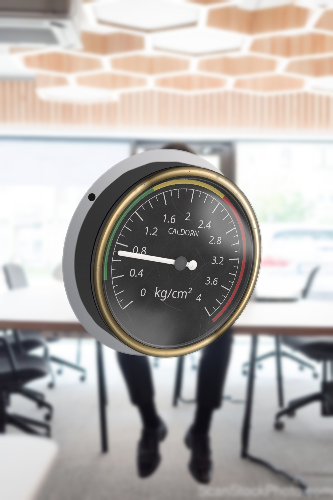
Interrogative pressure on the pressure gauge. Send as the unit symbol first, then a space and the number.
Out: kg/cm² 0.7
